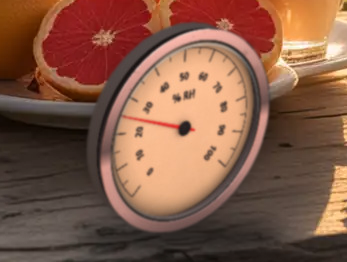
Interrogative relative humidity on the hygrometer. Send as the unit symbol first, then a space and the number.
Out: % 25
